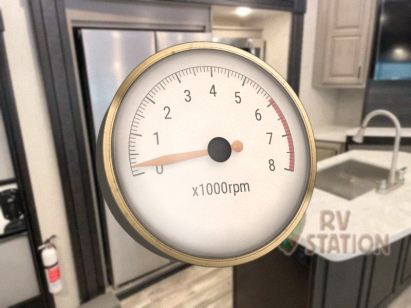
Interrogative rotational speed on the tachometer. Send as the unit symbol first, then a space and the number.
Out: rpm 200
